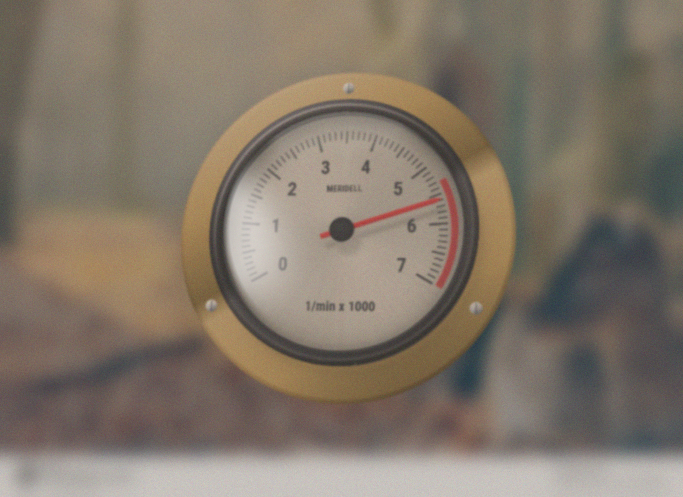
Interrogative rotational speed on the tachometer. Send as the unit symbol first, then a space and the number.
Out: rpm 5600
